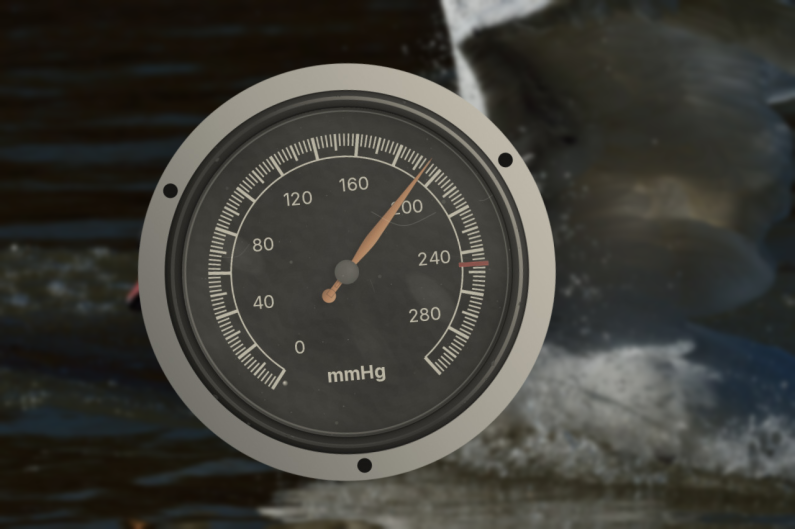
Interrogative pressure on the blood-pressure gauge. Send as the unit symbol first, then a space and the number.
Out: mmHg 194
